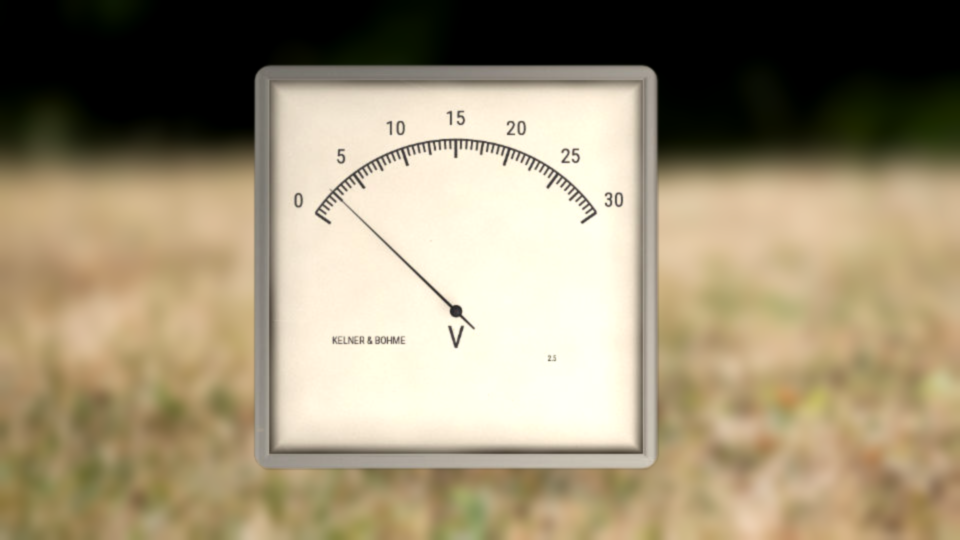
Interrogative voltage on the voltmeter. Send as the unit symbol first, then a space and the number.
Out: V 2.5
